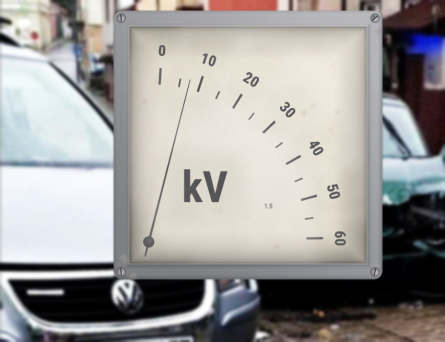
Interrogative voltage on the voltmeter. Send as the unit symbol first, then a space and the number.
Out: kV 7.5
